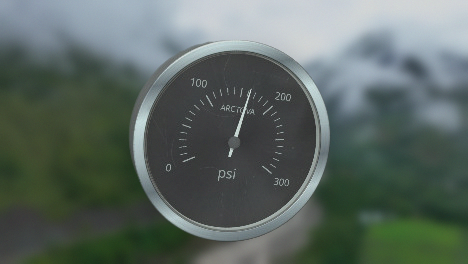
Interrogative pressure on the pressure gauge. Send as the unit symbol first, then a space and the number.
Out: psi 160
